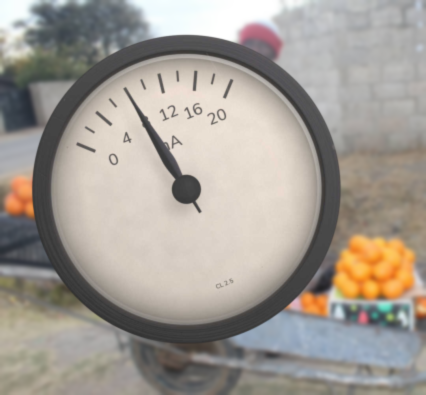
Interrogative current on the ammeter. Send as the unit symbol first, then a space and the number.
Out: mA 8
